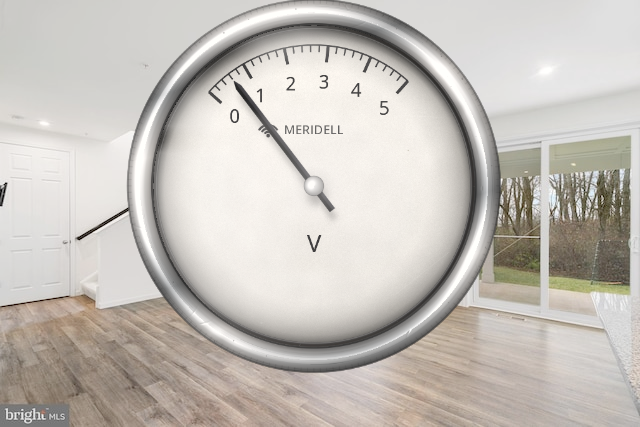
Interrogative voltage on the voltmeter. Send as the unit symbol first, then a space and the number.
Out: V 0.6
